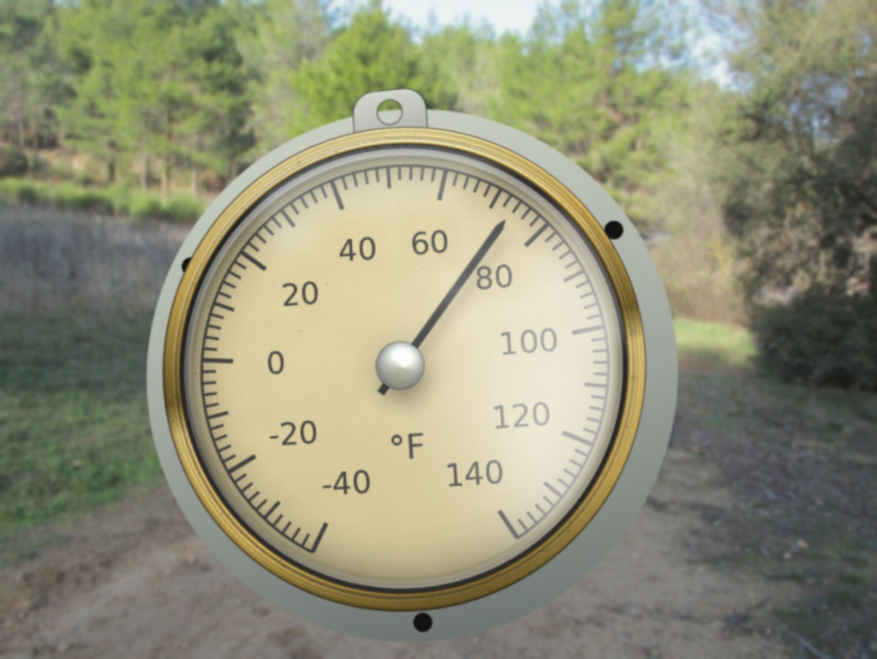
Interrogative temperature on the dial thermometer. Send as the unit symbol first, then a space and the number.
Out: °F 74
